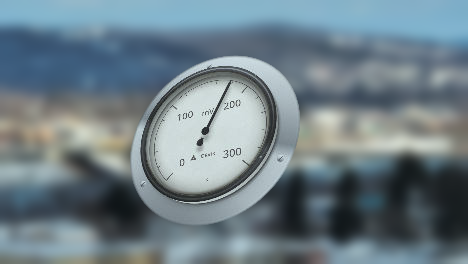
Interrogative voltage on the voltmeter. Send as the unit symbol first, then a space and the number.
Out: mV 180
